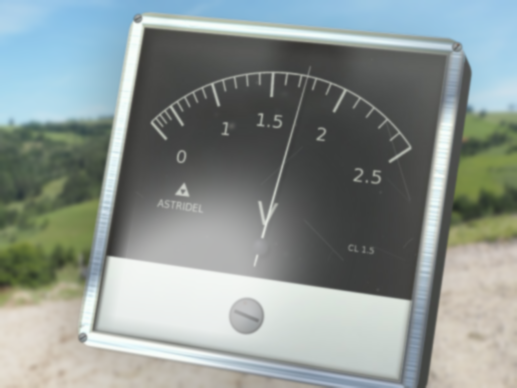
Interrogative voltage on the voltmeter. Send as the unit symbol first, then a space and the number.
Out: V 1.75
